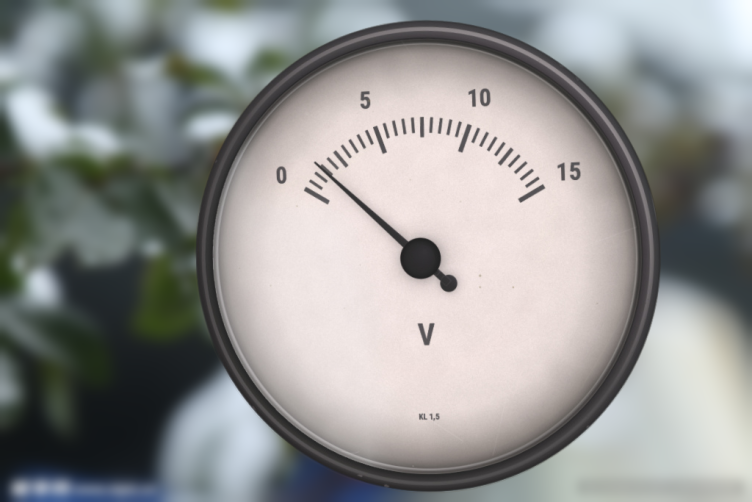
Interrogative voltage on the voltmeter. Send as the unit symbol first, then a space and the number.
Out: V 1.5
